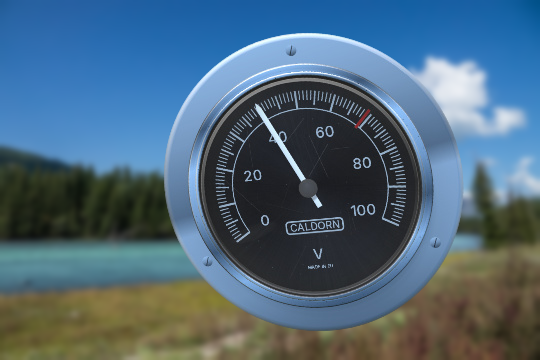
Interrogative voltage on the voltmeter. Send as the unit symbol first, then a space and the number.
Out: V 40
